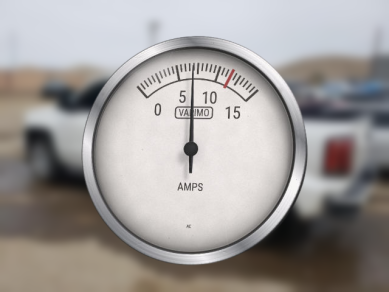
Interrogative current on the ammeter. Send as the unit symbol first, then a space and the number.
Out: A 7
